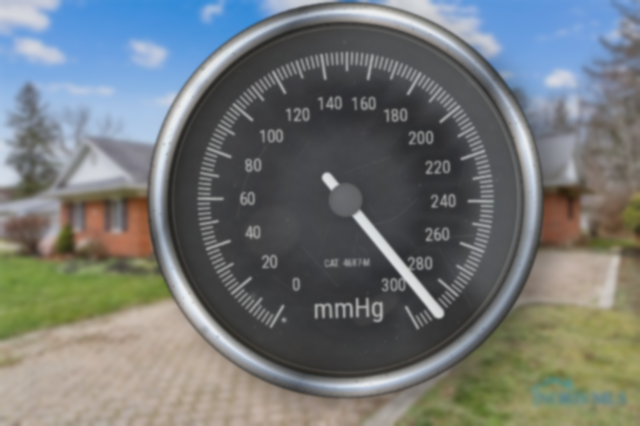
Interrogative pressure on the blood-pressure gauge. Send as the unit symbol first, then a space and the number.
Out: mmHg 290
